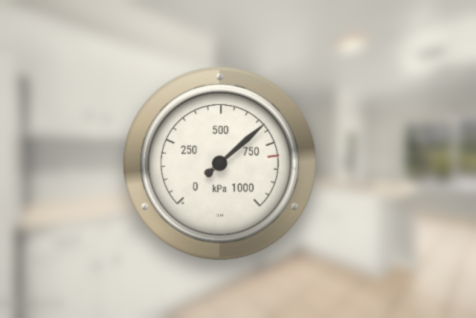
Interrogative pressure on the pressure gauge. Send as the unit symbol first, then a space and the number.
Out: kPa 675
